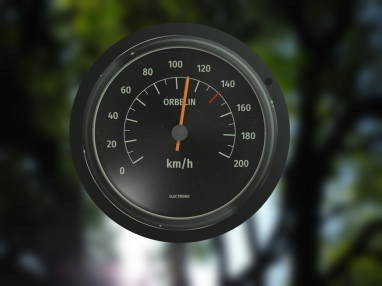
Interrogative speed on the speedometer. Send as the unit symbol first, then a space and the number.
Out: km/h 110
